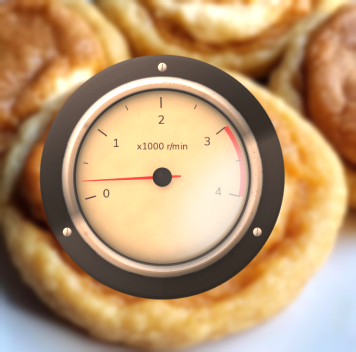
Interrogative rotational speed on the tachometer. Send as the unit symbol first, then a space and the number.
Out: rpm 250
